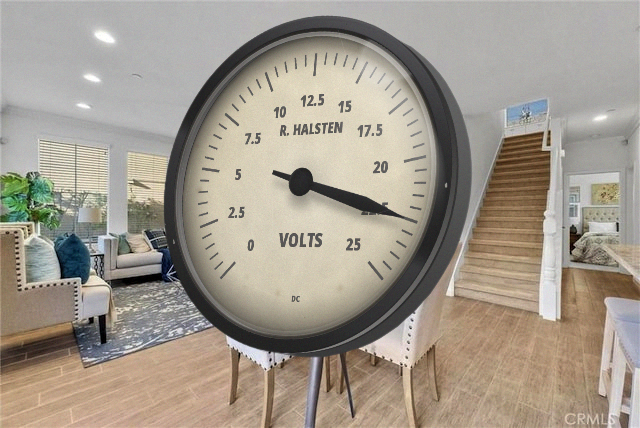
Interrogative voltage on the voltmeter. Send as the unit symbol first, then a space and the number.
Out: V 22.5
